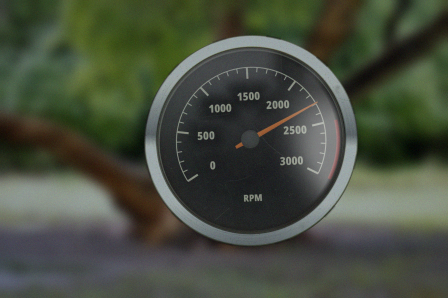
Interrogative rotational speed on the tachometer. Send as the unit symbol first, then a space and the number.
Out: rpm 2300
